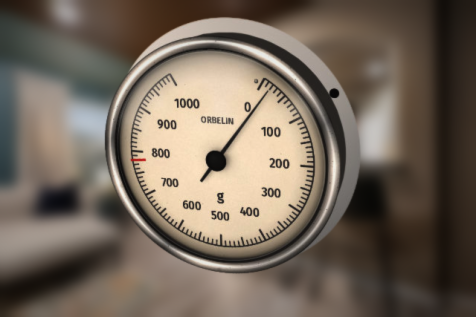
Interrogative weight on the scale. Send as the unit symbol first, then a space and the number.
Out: g 20
